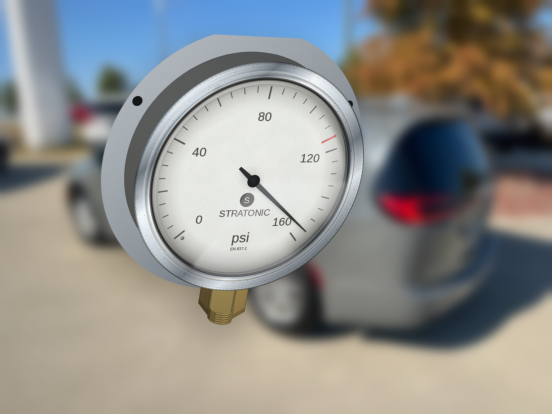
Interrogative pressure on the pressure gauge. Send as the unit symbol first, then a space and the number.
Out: psi 155
